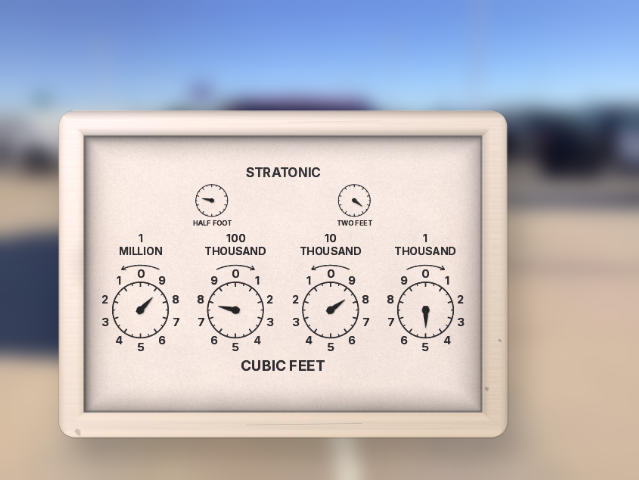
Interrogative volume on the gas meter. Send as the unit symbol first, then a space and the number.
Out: ft³ 878500
